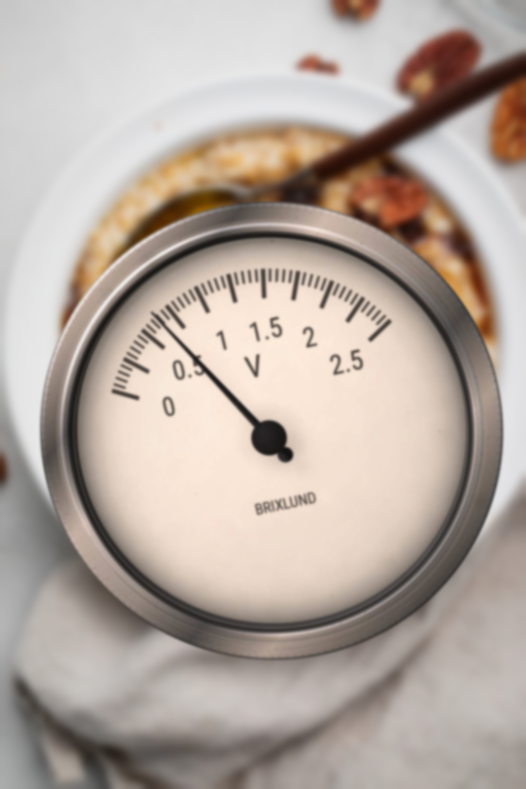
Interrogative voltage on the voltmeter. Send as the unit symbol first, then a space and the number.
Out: V 0.65
